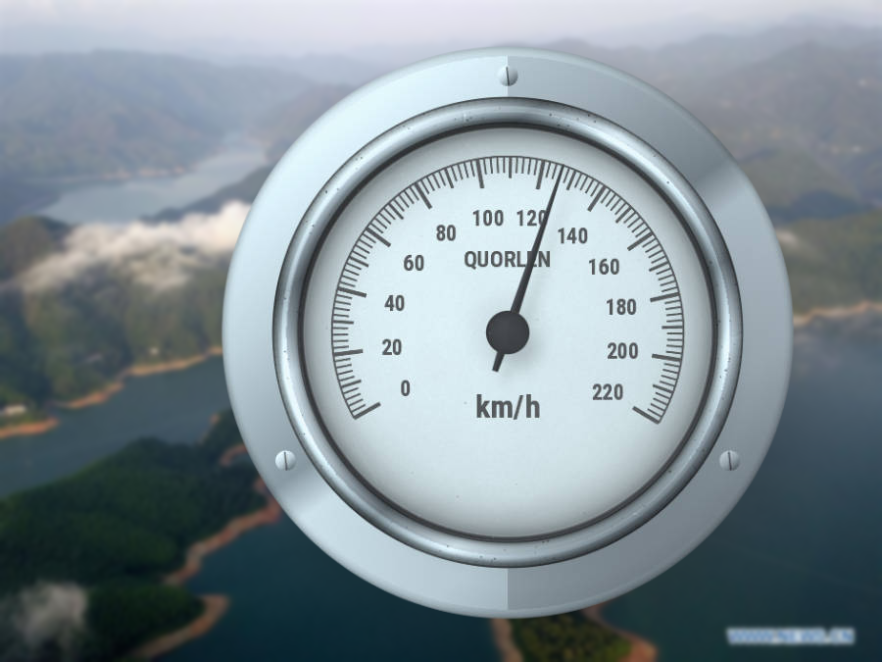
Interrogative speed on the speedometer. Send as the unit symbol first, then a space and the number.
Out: km/h 126
